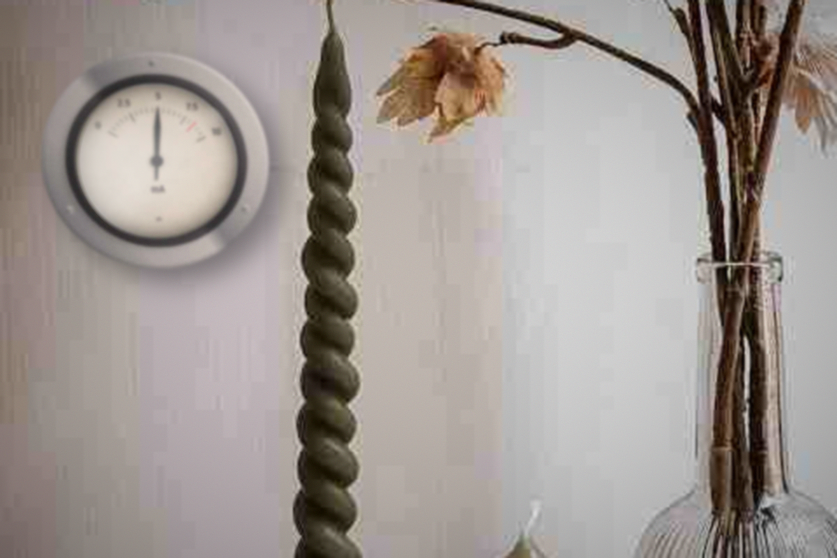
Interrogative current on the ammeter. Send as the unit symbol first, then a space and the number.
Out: mA 5
